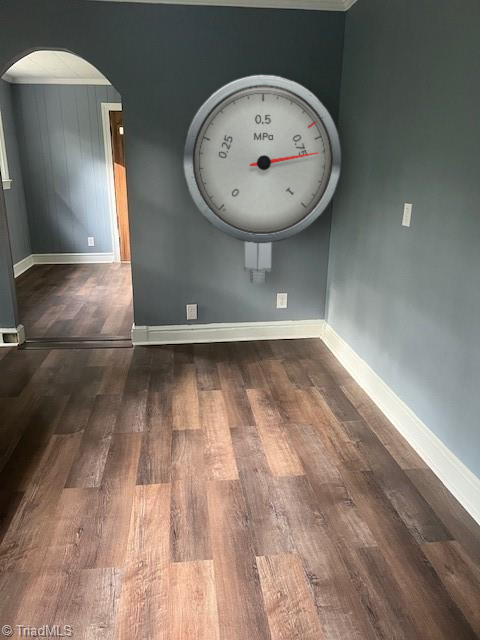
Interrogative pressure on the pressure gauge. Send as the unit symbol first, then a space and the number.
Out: MPa 0.8
